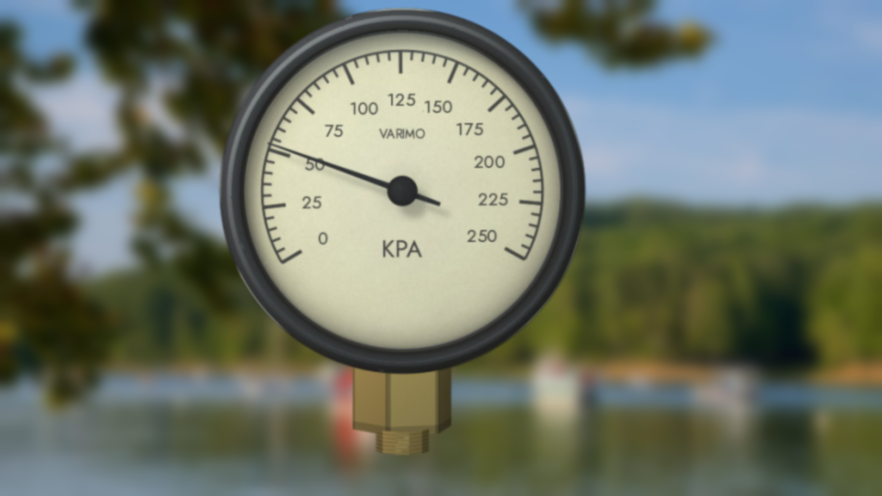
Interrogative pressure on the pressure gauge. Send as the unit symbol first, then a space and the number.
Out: kPa 52.5
